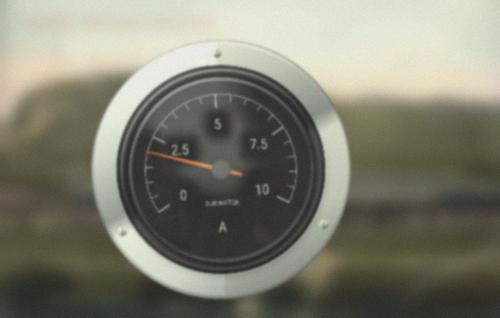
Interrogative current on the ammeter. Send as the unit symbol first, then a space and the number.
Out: A 2
